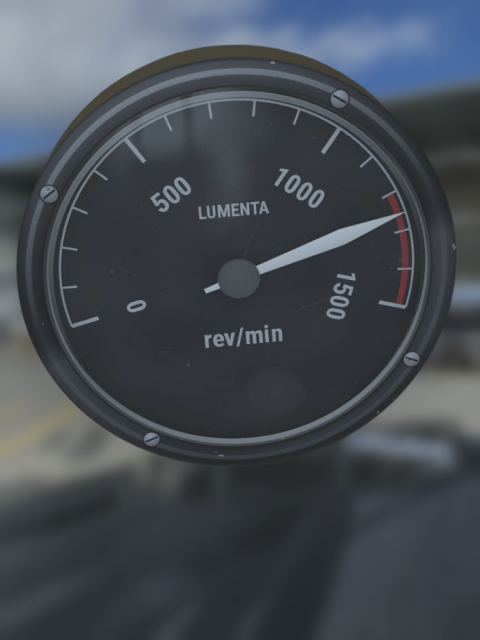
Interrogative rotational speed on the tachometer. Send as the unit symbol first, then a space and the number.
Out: rpm 1250
